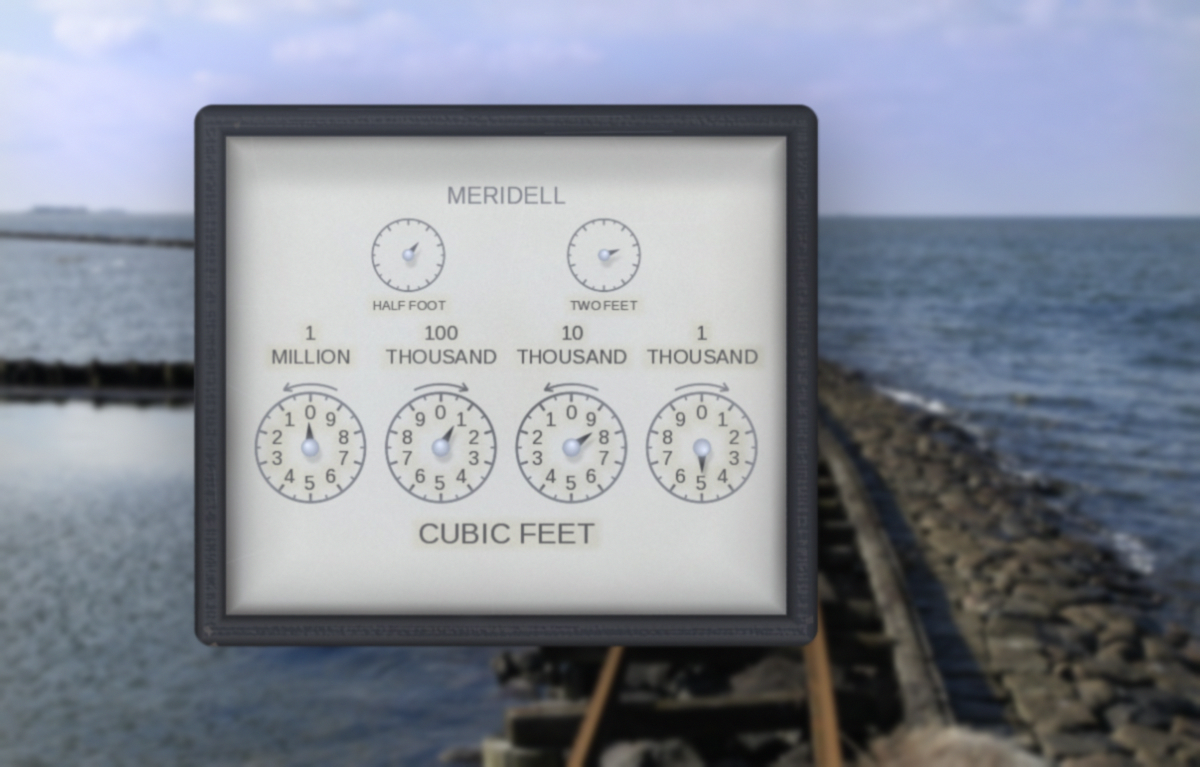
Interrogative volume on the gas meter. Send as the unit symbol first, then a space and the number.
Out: ft³ 8500
